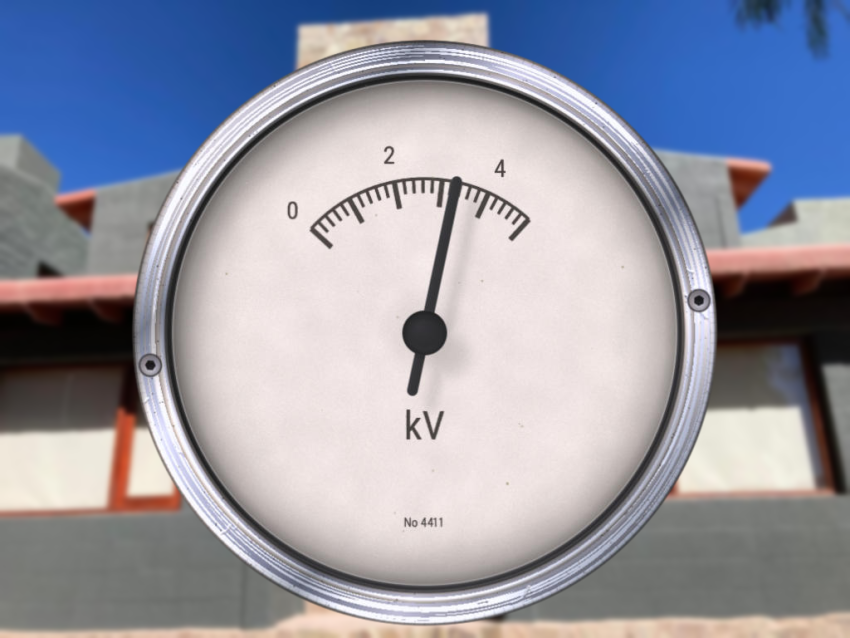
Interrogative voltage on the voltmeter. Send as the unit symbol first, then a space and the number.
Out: kV 3.3
